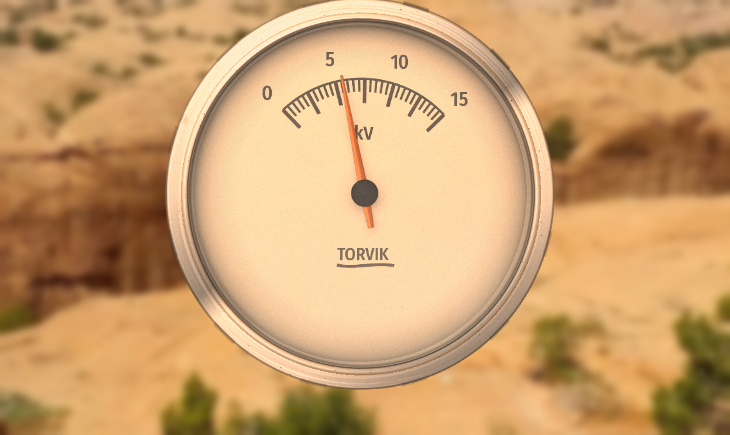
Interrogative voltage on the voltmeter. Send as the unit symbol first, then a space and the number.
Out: kV 5.5
